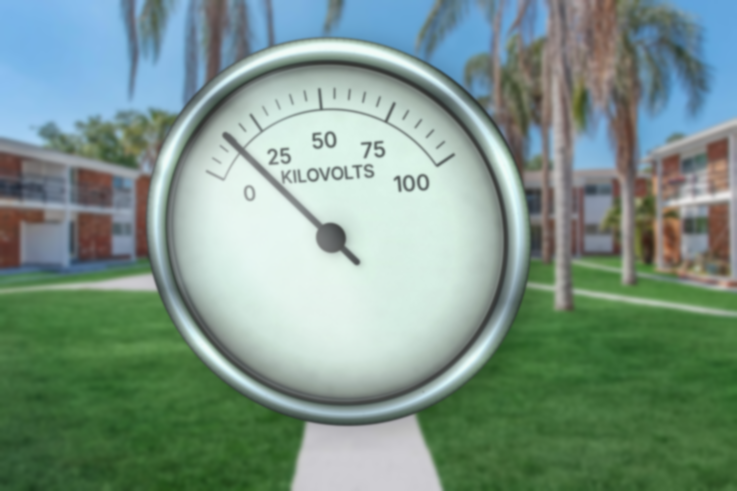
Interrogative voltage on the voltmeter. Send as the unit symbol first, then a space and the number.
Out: kV 15
